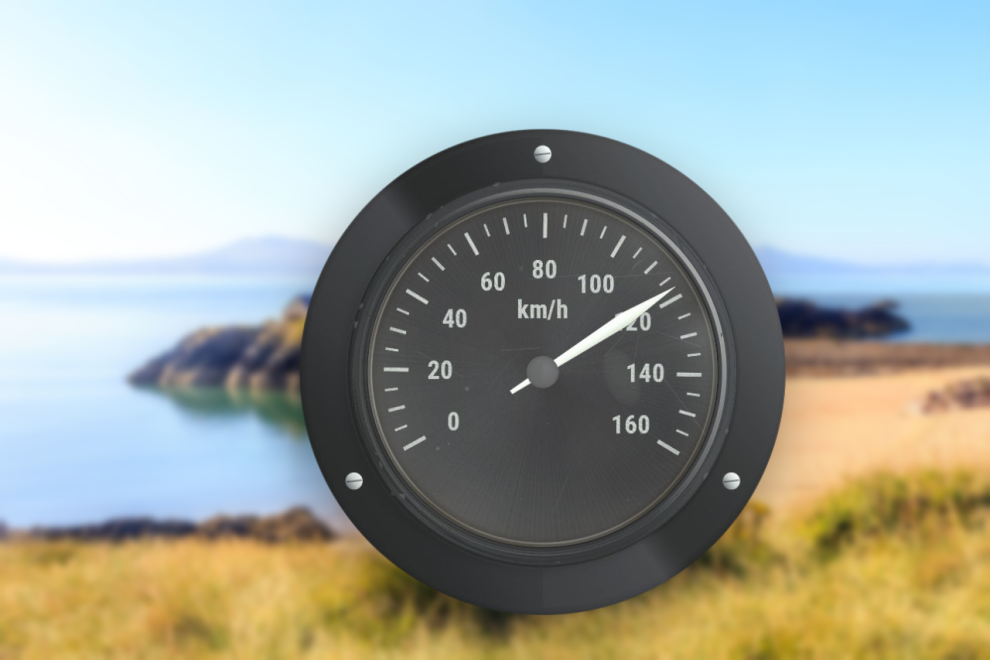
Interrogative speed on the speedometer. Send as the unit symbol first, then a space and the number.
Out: km/h 117.5
